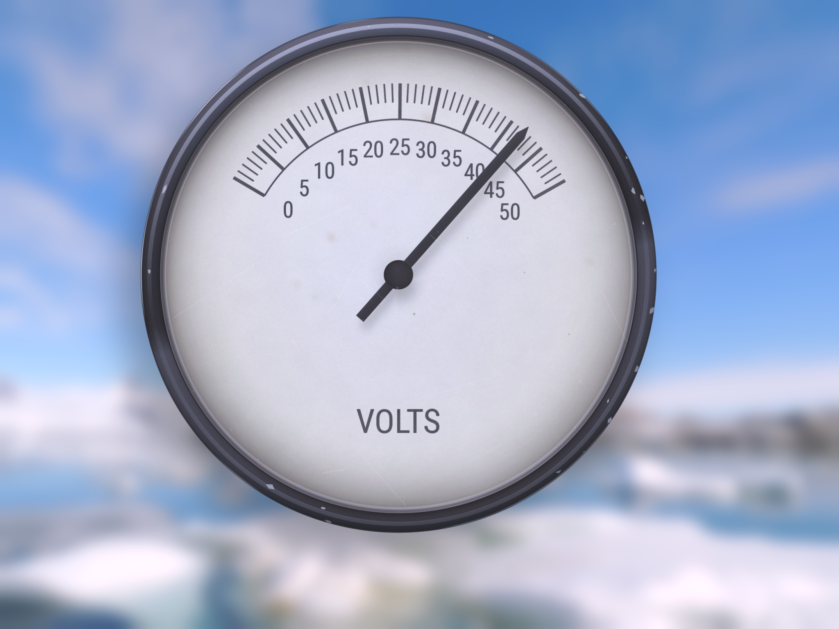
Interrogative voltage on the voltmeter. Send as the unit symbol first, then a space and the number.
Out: V 42
